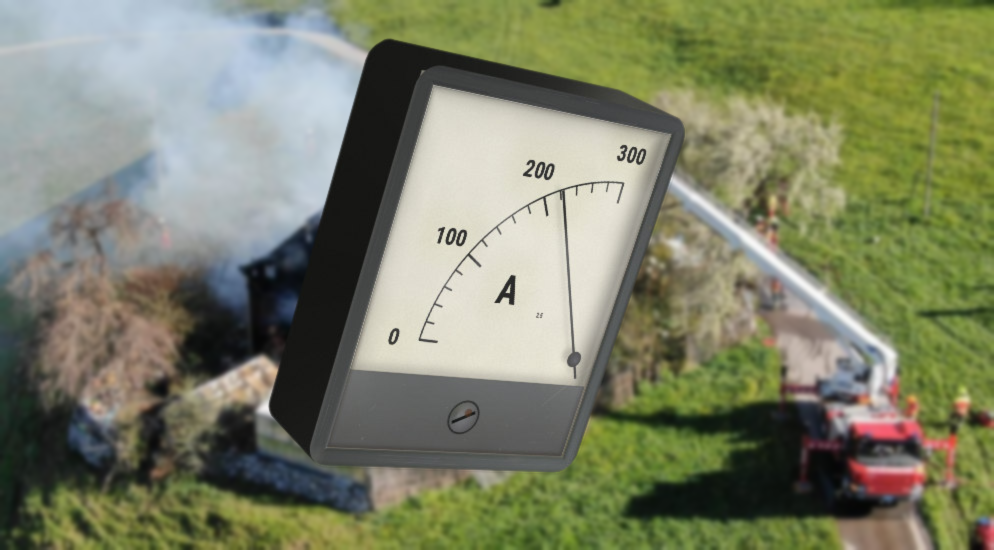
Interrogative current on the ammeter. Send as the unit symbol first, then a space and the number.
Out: A 220
